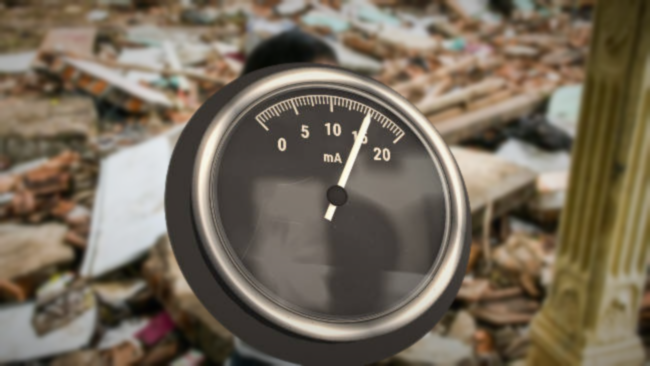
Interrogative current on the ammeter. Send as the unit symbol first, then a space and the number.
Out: mA 15
